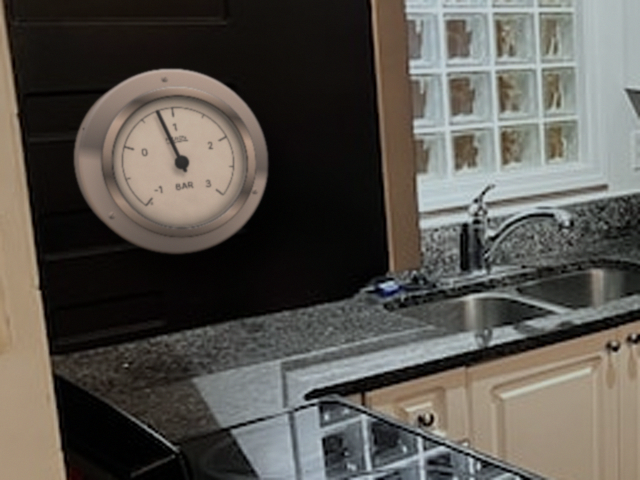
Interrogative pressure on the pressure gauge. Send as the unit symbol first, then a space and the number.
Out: bar 0.75
